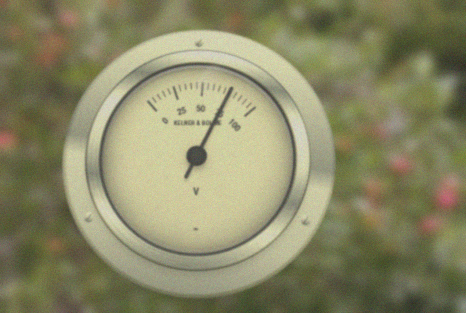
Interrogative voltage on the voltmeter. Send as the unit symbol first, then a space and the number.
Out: V 75
